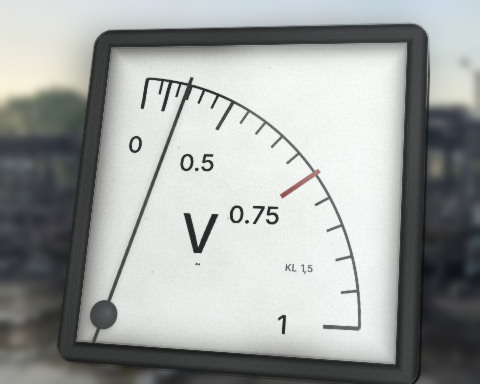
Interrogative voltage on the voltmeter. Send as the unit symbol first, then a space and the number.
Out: V 0.35
